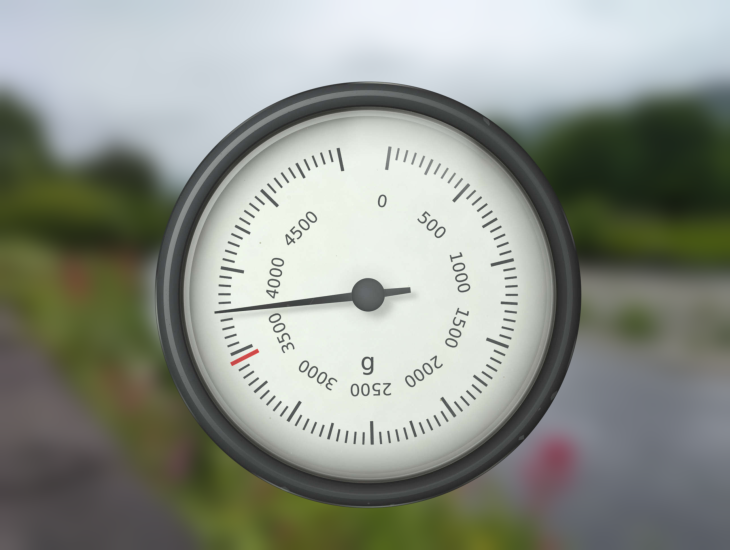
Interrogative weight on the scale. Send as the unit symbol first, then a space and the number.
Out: g 3750
